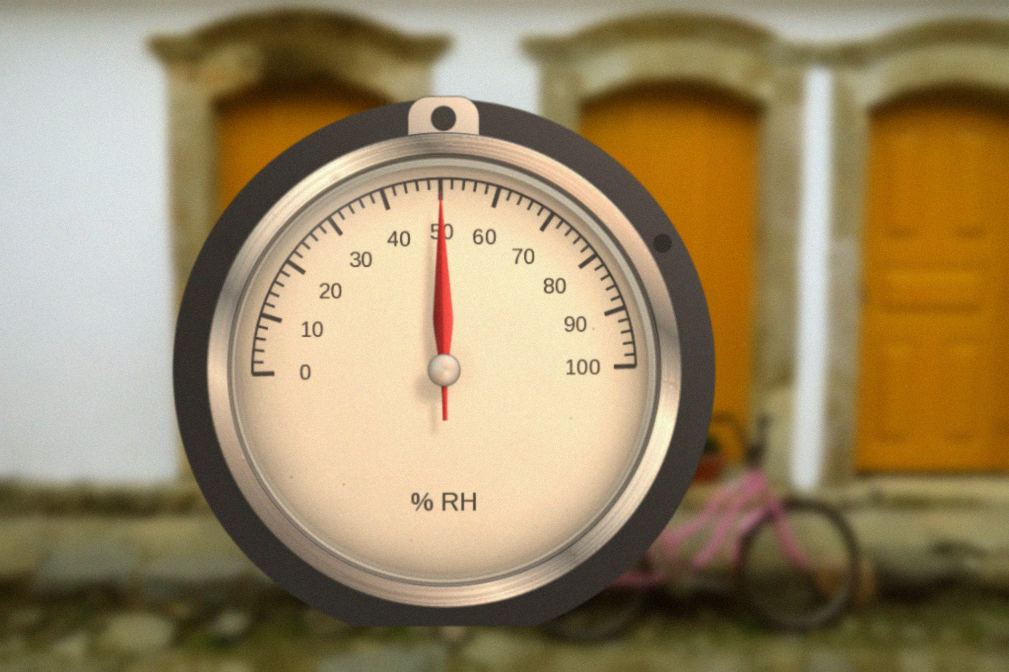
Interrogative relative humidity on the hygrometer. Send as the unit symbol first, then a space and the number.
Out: % 50
